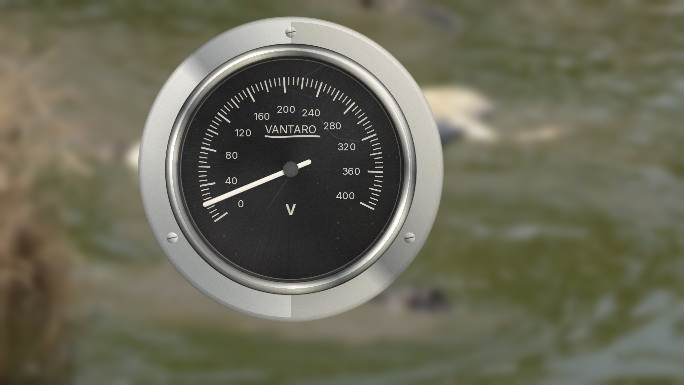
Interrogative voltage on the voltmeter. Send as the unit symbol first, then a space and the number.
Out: V 20
